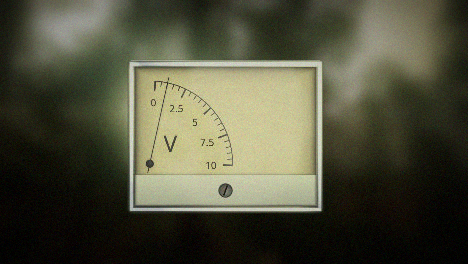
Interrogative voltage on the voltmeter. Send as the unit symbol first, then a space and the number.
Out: V 1
